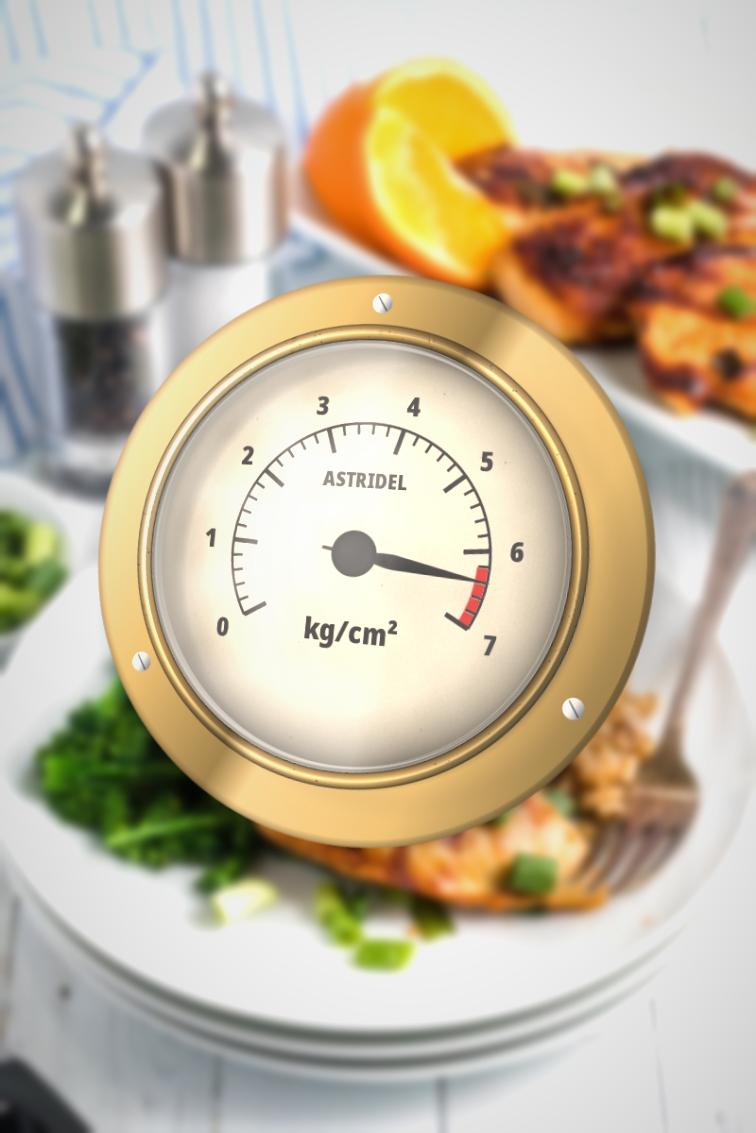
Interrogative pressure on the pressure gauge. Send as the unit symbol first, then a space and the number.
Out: kg/cm² 6.4
